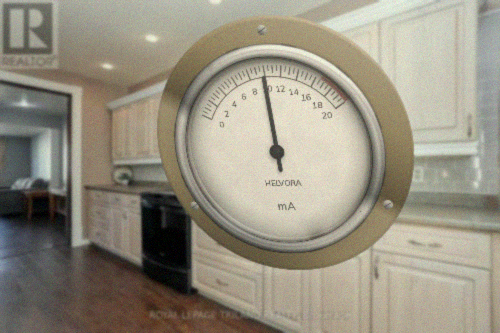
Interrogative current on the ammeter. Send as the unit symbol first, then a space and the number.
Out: mA 10
